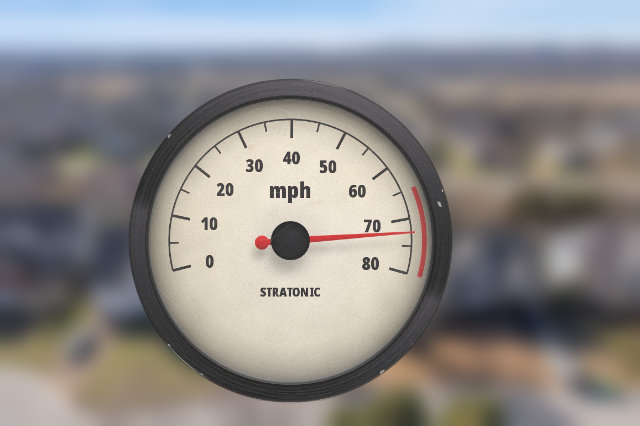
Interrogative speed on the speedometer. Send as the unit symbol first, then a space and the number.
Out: mph 72.5
